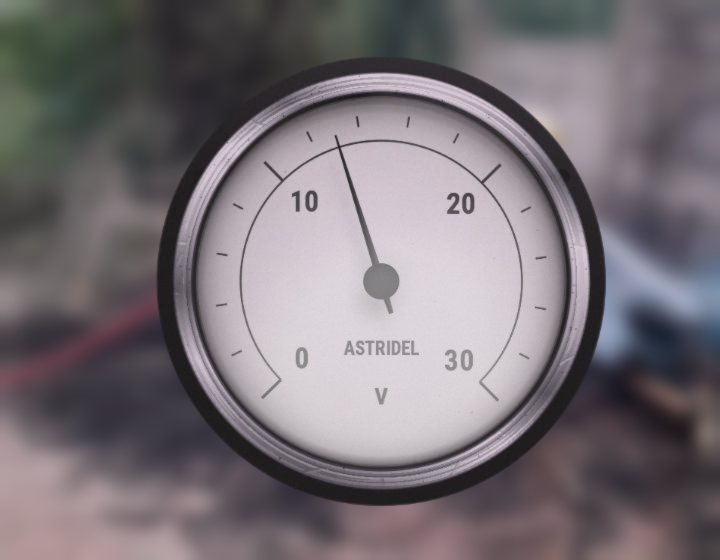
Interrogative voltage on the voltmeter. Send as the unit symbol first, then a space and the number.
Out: V 13
